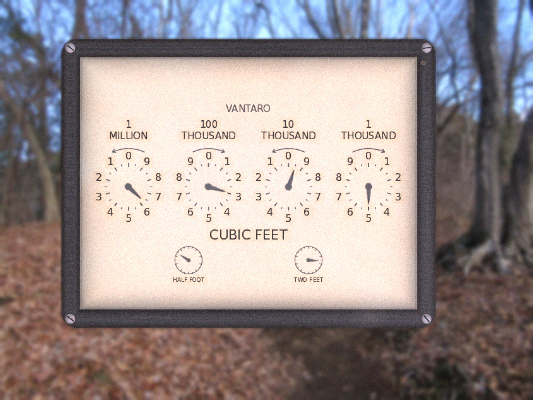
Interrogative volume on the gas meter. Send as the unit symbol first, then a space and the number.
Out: ft³ 629500
